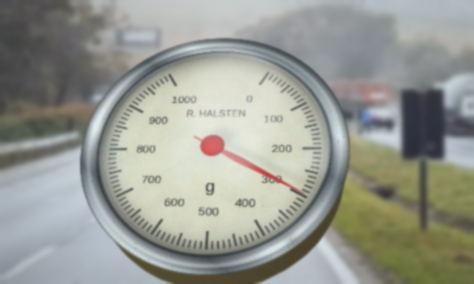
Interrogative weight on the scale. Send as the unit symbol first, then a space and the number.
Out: g 300
